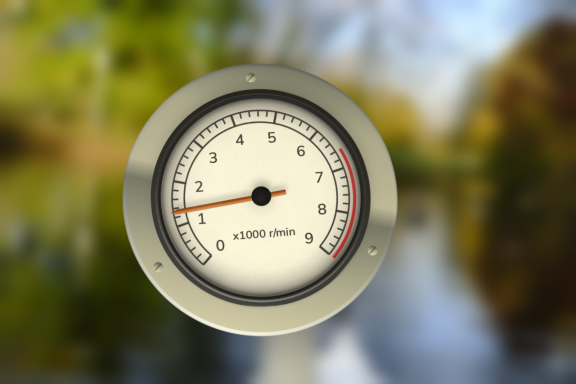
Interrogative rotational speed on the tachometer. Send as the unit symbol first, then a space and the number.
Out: rpm 1300
